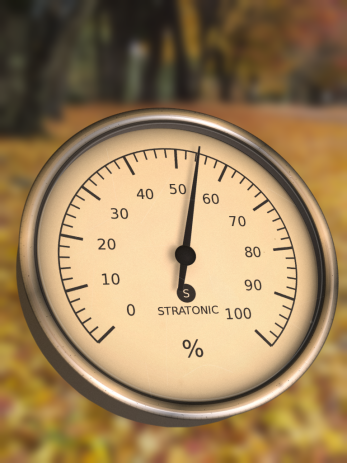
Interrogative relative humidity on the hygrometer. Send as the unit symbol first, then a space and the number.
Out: % 54
